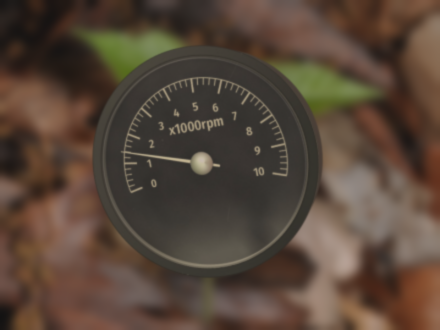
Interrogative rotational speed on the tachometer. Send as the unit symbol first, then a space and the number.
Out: rpm 1400
